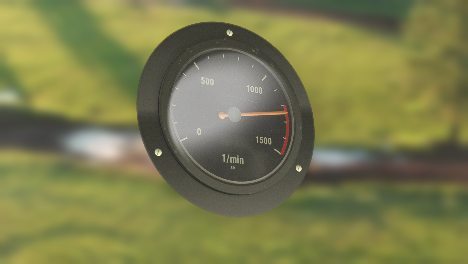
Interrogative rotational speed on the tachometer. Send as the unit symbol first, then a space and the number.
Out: rpm 1250
